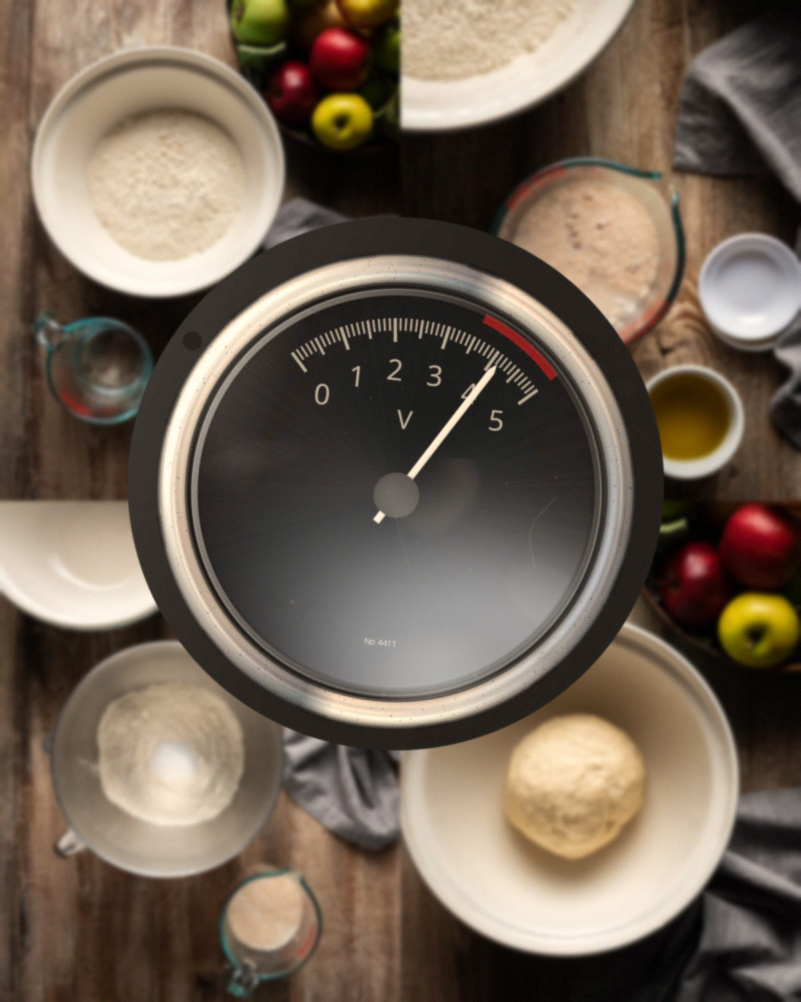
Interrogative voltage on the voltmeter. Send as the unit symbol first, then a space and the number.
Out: V 4.1
